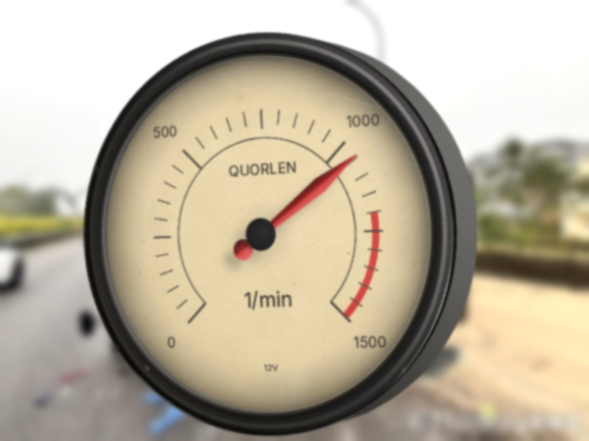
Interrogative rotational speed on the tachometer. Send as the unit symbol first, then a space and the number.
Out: rpm 1050
